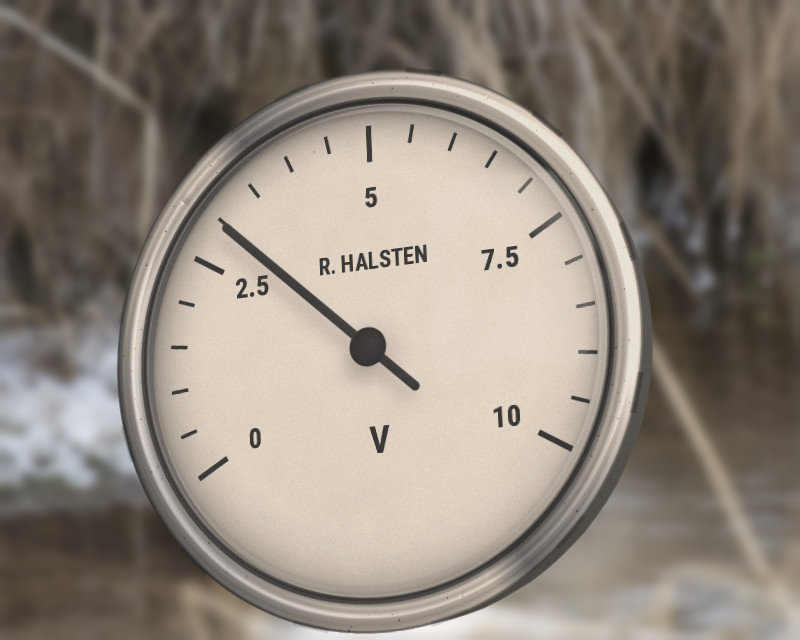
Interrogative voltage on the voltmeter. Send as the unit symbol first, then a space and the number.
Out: V 3
